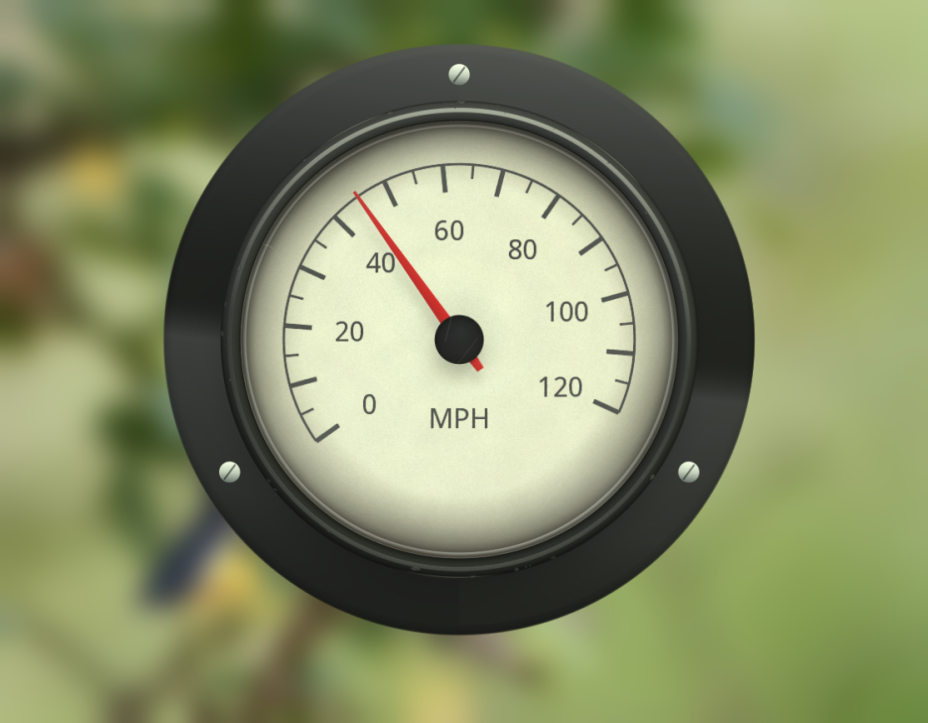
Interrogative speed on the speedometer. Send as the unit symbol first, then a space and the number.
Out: mph 45
